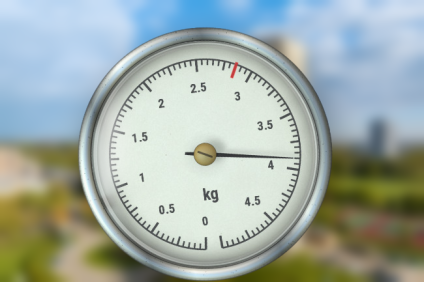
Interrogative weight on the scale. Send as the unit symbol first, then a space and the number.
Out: kg 3.9
